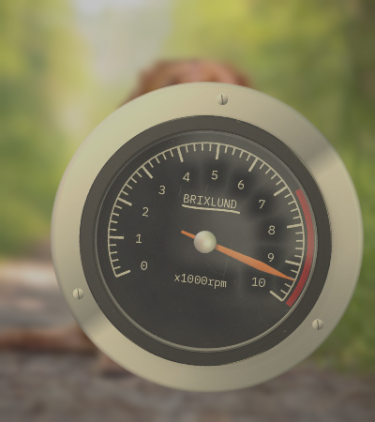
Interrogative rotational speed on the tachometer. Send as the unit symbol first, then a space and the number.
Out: rpm 9400
